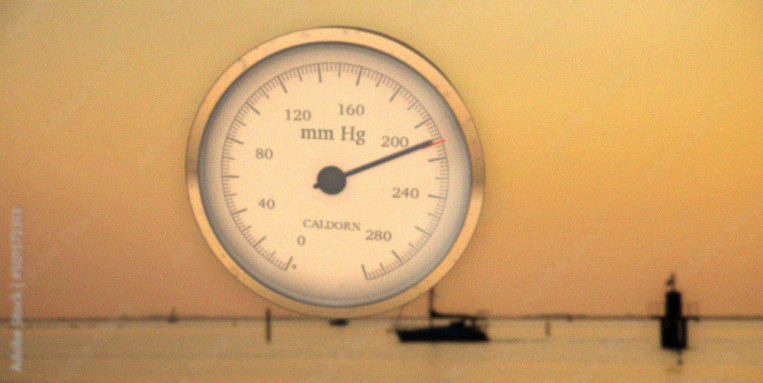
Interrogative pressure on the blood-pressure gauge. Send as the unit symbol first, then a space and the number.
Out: mmHg 210
